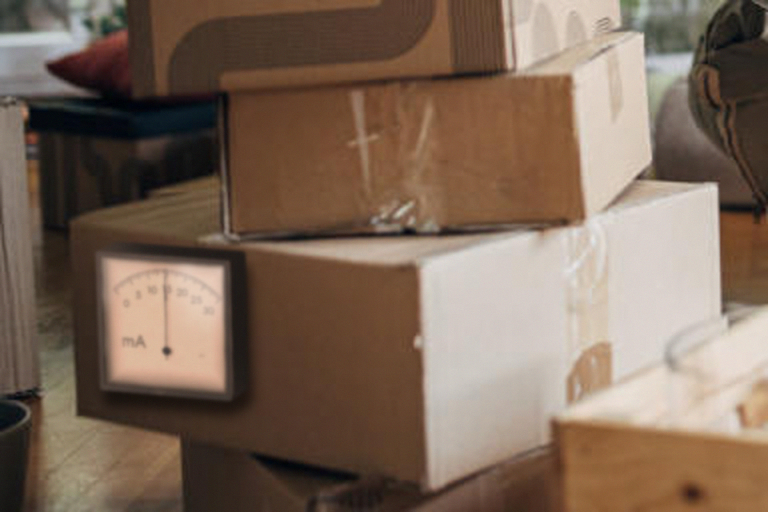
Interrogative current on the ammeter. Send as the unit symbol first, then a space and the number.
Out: mA 15
